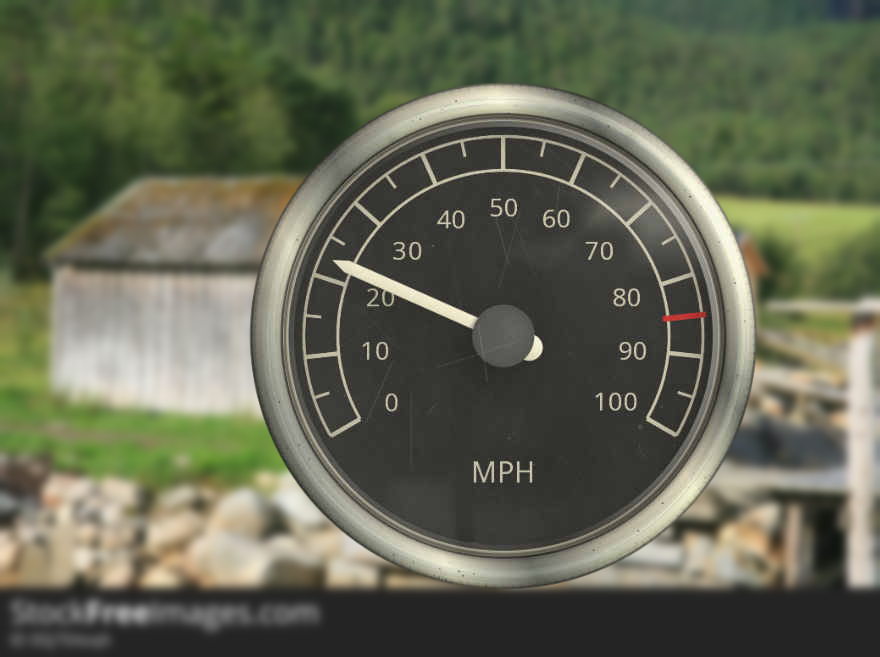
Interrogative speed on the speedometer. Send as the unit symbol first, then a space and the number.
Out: mph 22.5
